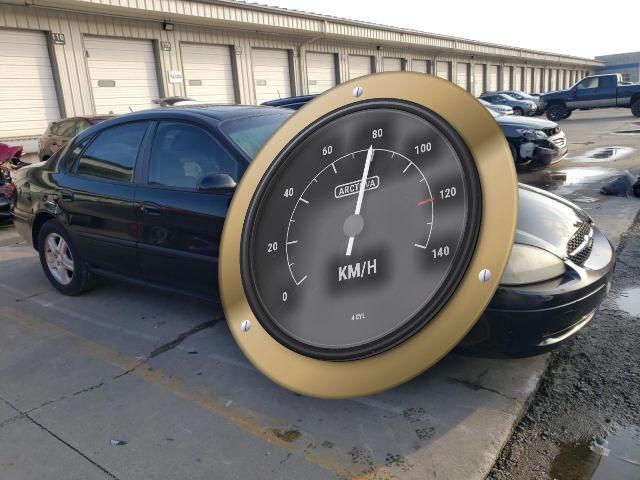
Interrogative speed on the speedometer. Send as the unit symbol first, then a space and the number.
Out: km/h 80
